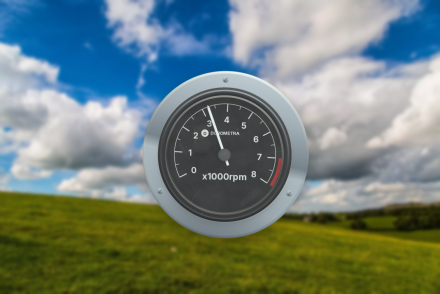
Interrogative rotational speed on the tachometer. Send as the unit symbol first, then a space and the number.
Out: rpm 3250
